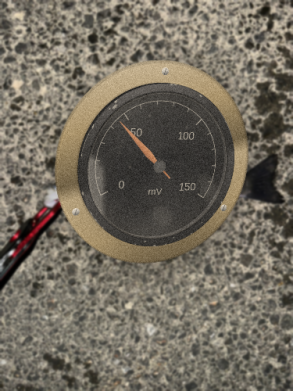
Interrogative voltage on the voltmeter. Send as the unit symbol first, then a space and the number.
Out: mV 45
